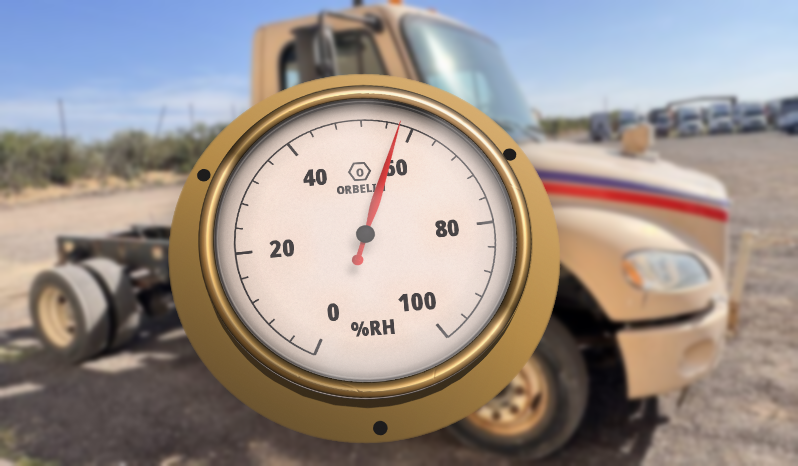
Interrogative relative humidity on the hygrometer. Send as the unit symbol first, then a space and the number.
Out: % 58
